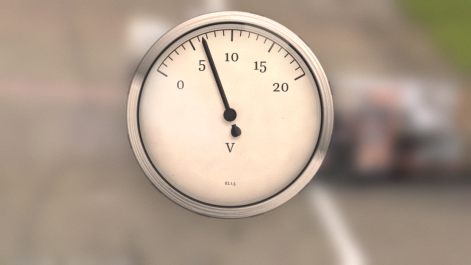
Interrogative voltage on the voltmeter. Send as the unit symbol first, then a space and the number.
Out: V 6.5
